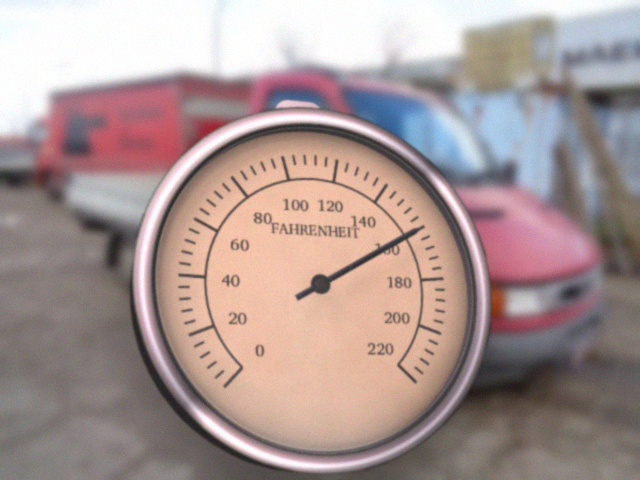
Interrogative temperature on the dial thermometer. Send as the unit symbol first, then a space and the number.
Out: °F 160
